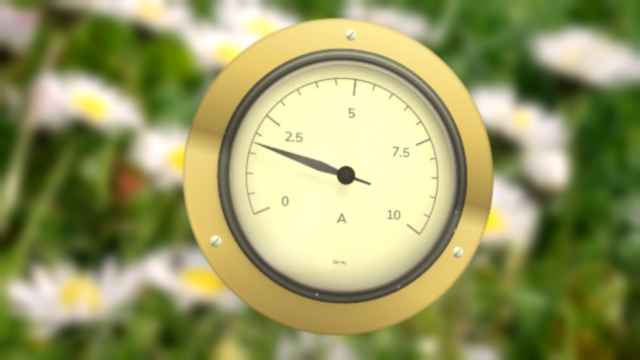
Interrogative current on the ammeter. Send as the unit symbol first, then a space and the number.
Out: A 1.75
